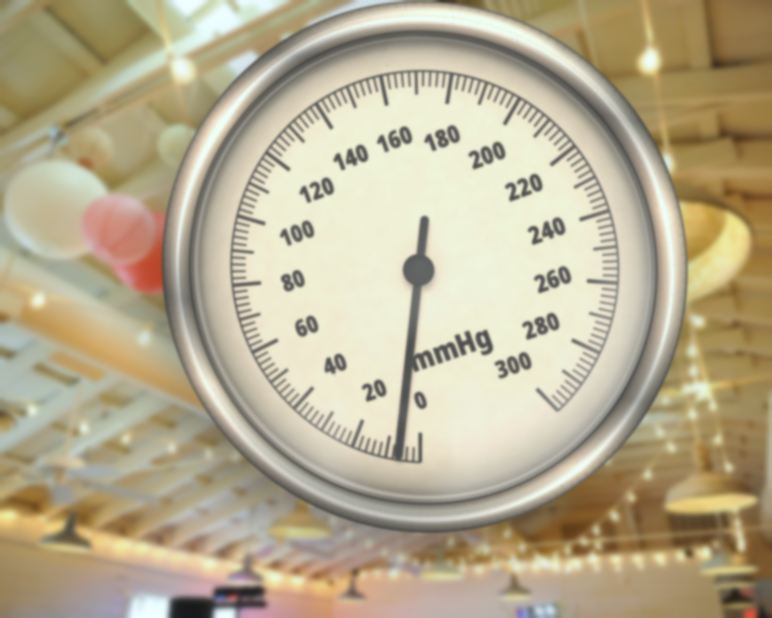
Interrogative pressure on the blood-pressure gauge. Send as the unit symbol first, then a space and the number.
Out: mmHg 6
